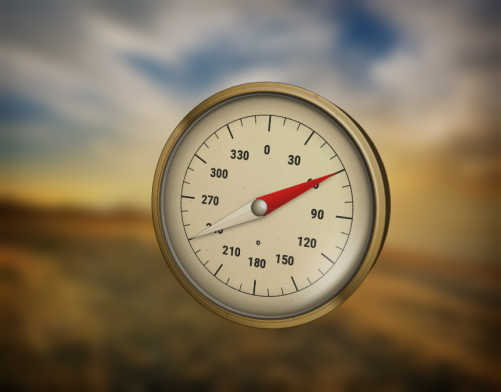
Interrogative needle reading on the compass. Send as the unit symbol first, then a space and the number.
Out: ° 60
